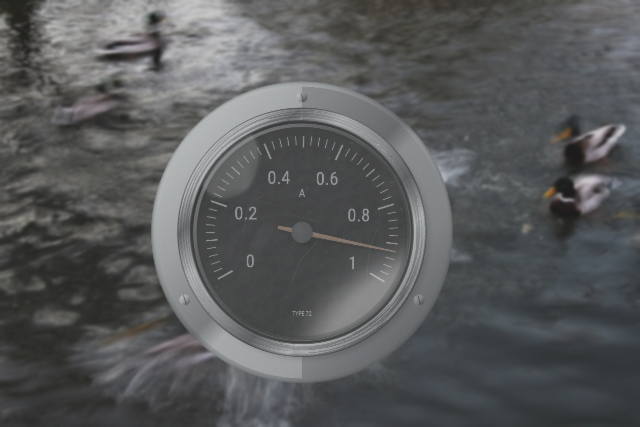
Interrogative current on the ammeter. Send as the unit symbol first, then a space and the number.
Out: A 0.92
